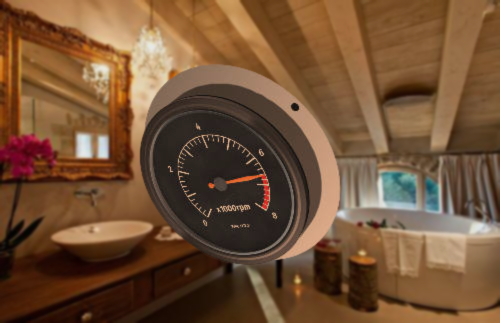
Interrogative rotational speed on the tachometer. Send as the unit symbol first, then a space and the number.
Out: rpm 6600
